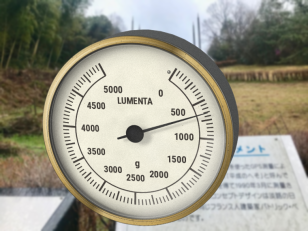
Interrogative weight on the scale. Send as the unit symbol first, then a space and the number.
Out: g 650
